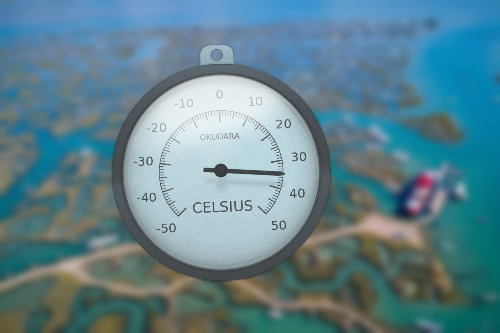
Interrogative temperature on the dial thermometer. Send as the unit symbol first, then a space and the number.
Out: °C 35
